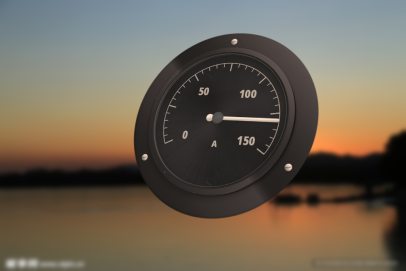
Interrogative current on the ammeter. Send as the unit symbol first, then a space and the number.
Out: A 130
